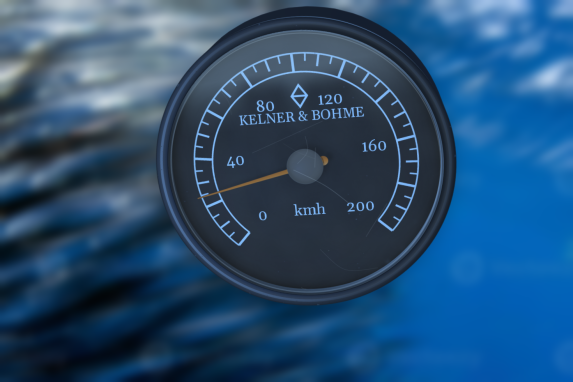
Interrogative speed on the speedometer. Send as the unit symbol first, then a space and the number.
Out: km/h 25
